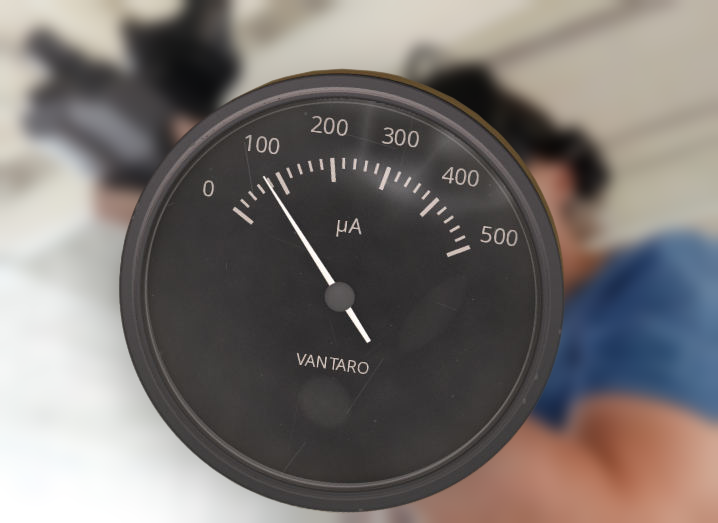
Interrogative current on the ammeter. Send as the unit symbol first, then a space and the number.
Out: µA 80
